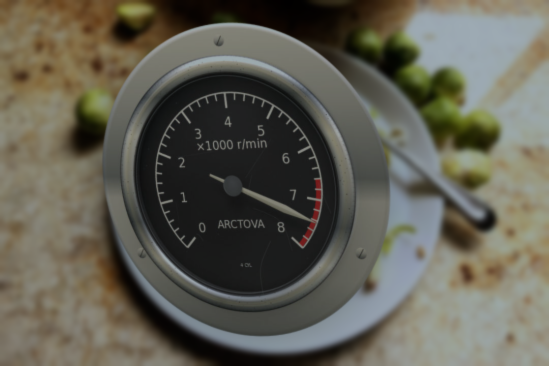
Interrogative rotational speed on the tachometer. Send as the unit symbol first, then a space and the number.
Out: rpm 7400
